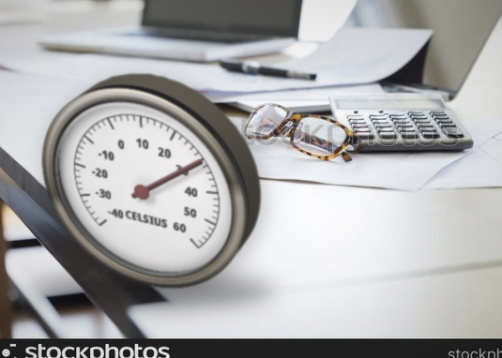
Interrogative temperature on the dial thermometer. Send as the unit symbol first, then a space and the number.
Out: °C 30
